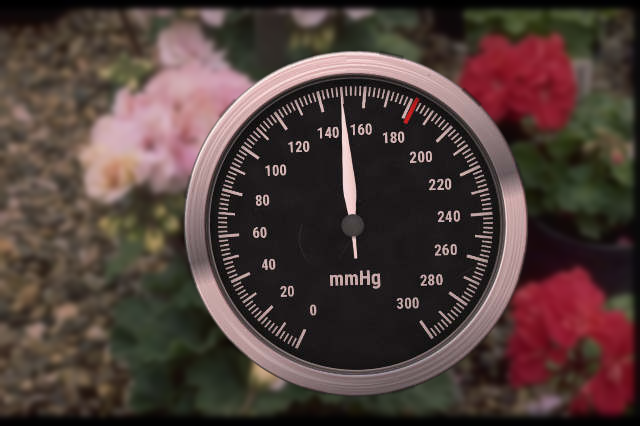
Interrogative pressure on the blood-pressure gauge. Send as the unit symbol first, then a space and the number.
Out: mmHg 150
